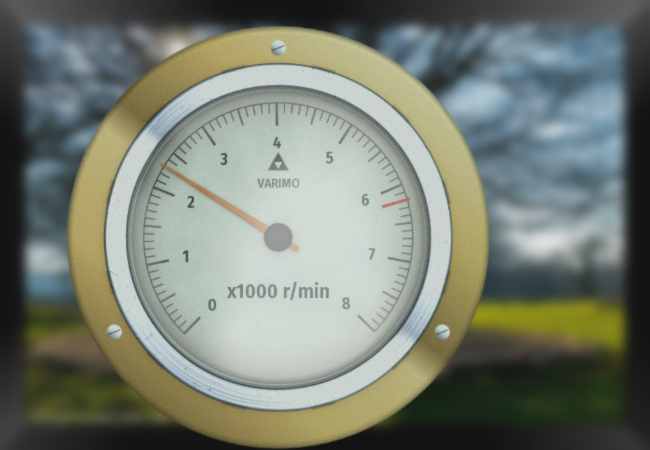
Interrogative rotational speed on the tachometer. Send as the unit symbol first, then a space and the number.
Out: rpm 2300
